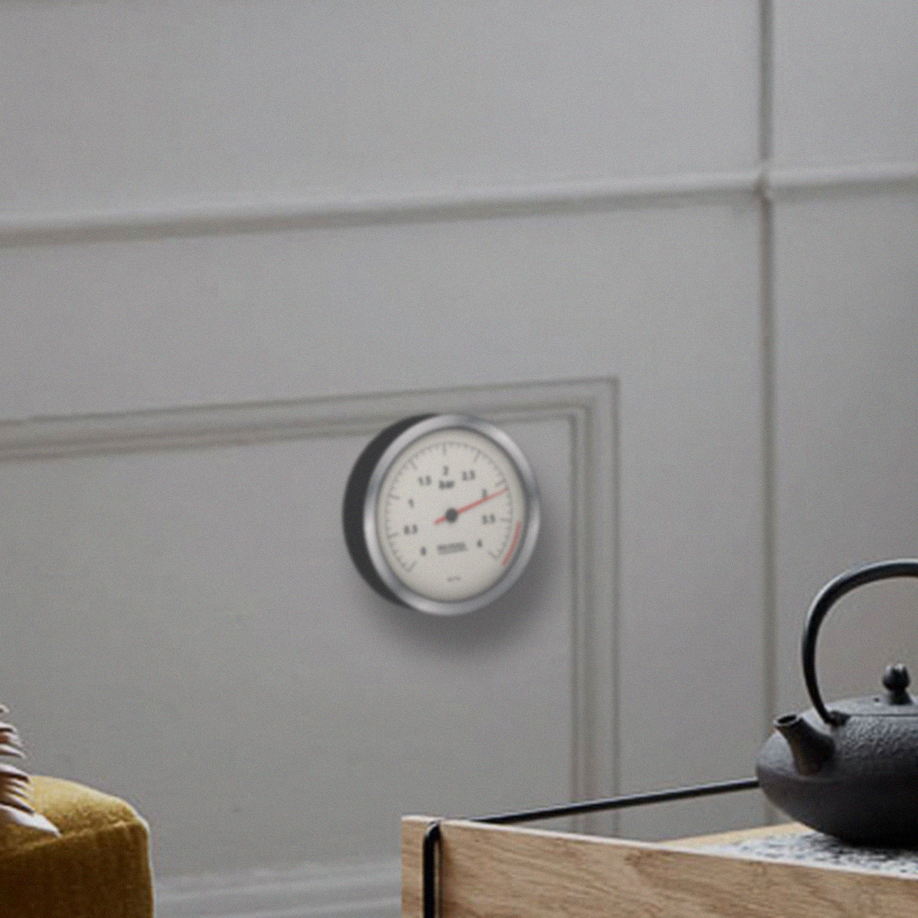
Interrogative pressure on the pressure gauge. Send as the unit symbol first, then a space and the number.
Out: bar 3.1
